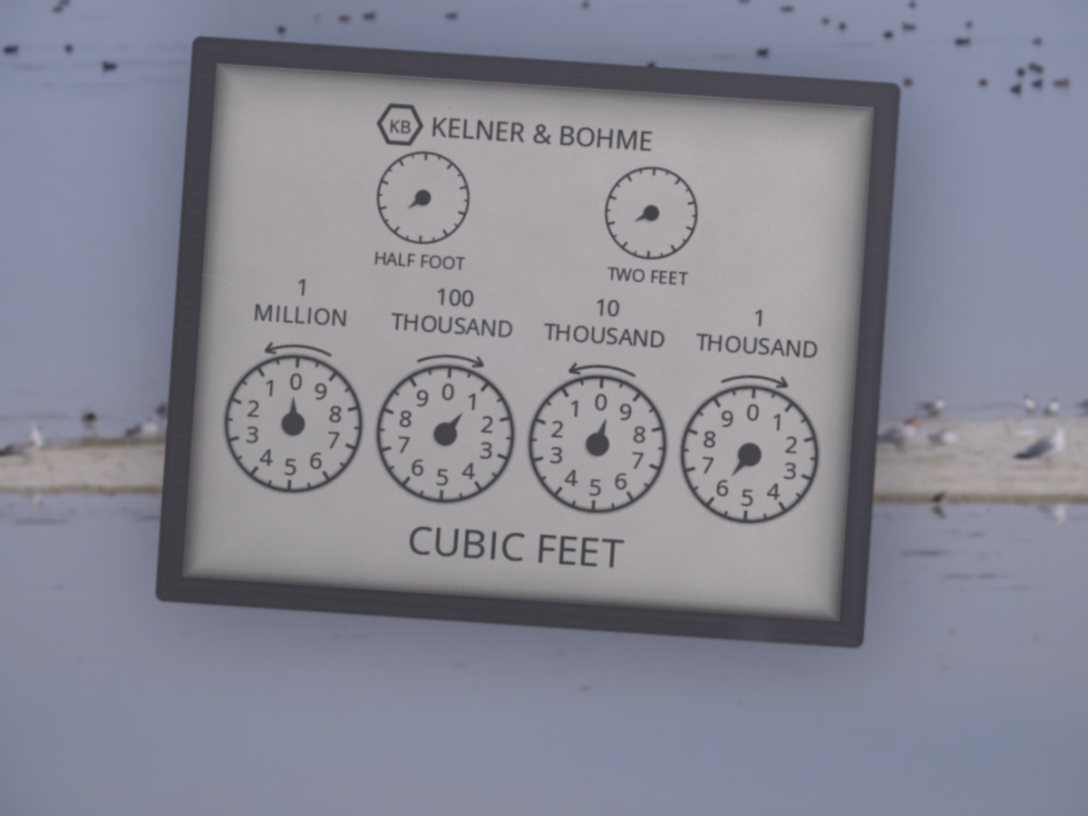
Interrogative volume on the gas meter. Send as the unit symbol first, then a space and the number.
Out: ft³ 9600
